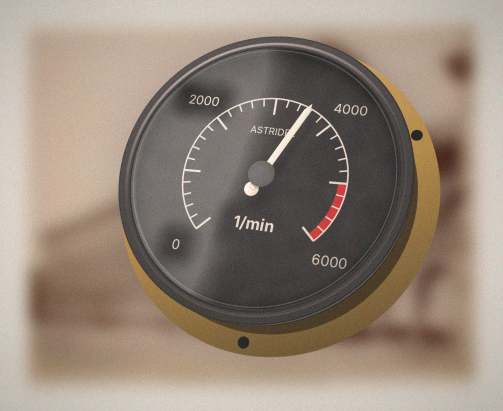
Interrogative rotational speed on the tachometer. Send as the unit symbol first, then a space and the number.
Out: rpm 3600
